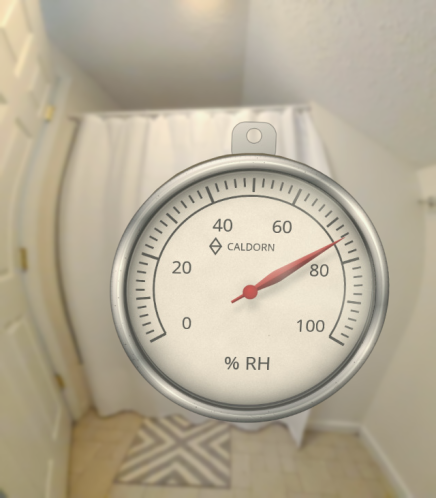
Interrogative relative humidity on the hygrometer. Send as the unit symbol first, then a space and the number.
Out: % 74
